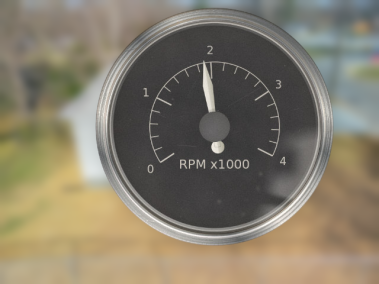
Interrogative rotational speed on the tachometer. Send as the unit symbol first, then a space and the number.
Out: rpm 1900
